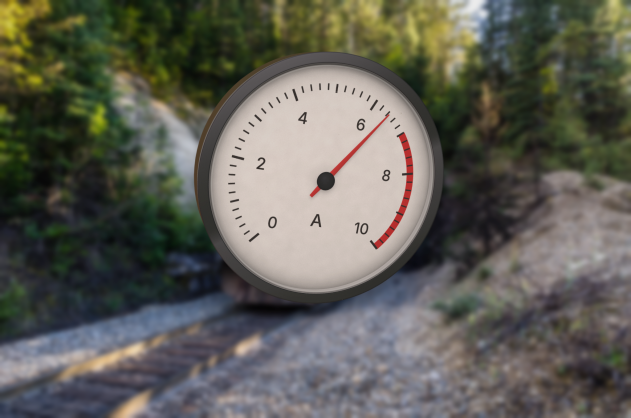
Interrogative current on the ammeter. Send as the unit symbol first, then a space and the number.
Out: A 6.4
